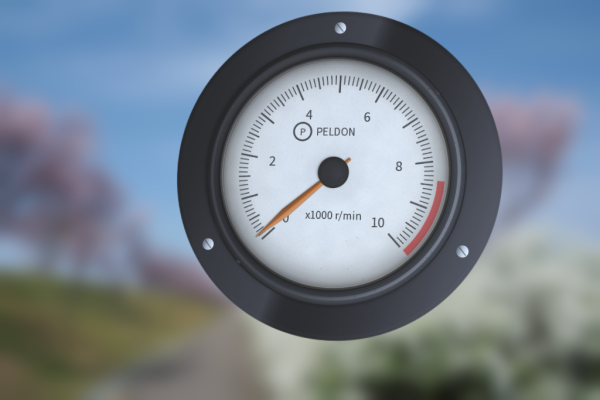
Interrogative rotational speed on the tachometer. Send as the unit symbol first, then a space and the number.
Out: rpm 100
